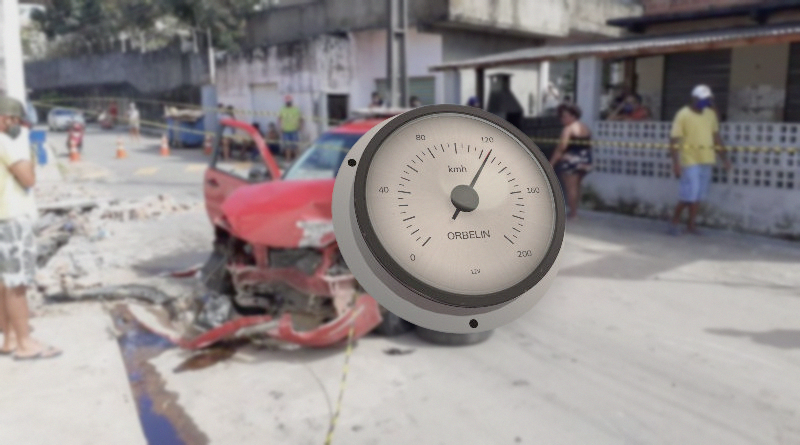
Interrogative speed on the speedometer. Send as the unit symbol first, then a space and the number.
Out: km/h 125
